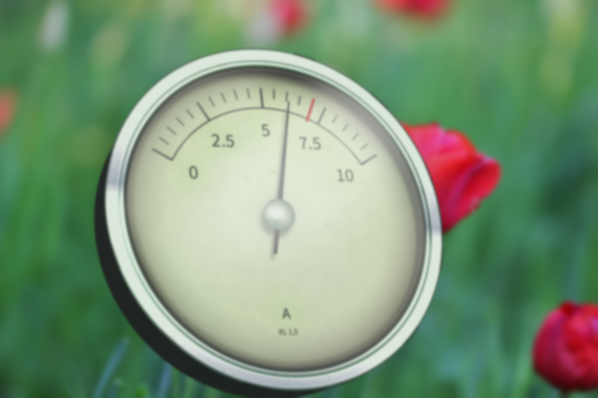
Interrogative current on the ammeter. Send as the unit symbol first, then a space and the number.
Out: A 6
